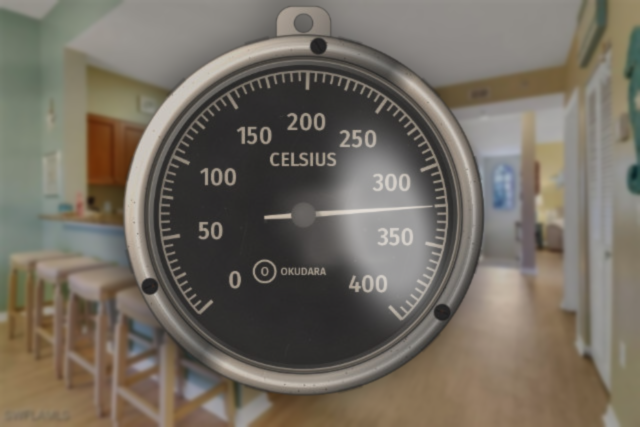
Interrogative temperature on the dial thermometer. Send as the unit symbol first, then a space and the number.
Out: °C 325
